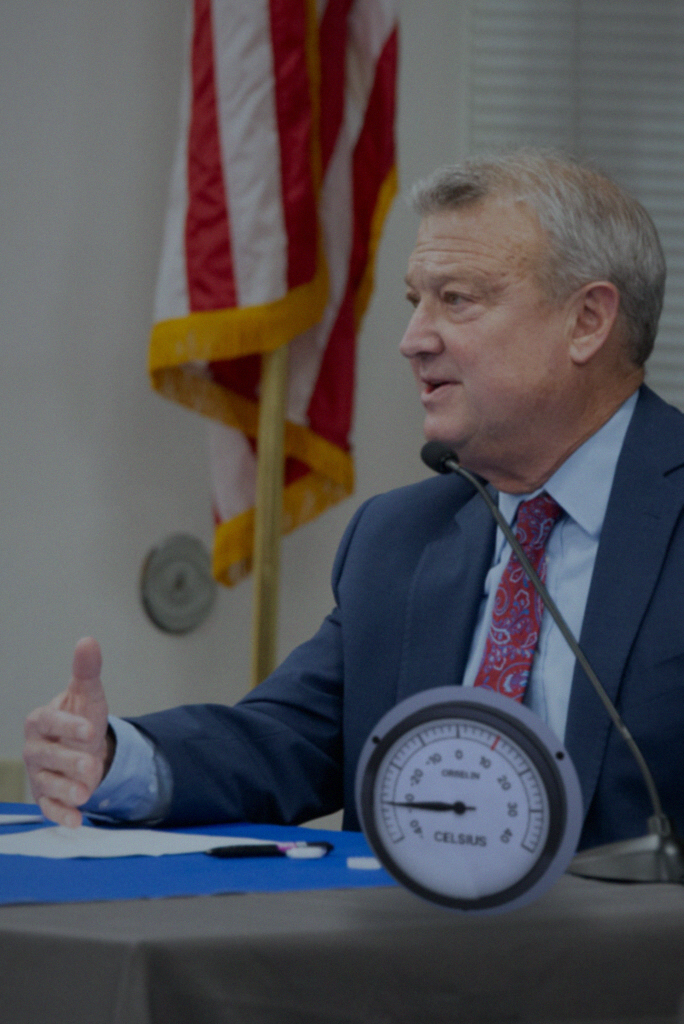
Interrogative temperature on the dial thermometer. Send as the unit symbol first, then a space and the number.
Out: °C -30
